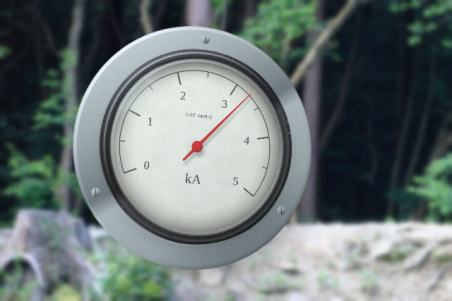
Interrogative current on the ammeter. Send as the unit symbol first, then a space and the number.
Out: kA 3.25
